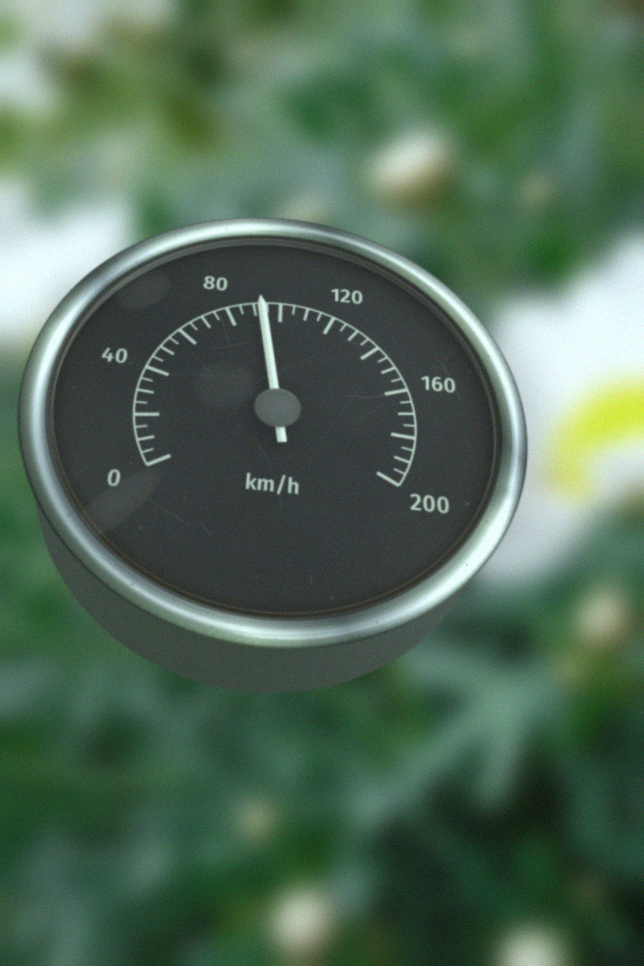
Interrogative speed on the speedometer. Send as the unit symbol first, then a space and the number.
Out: km/h 92.5
